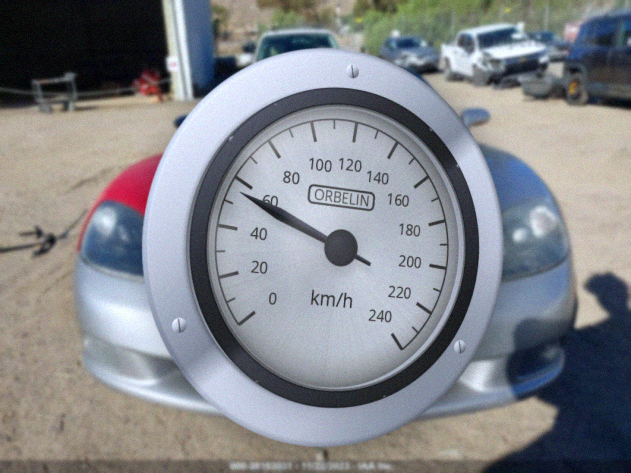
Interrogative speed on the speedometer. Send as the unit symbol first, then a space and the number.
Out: km/h 55
